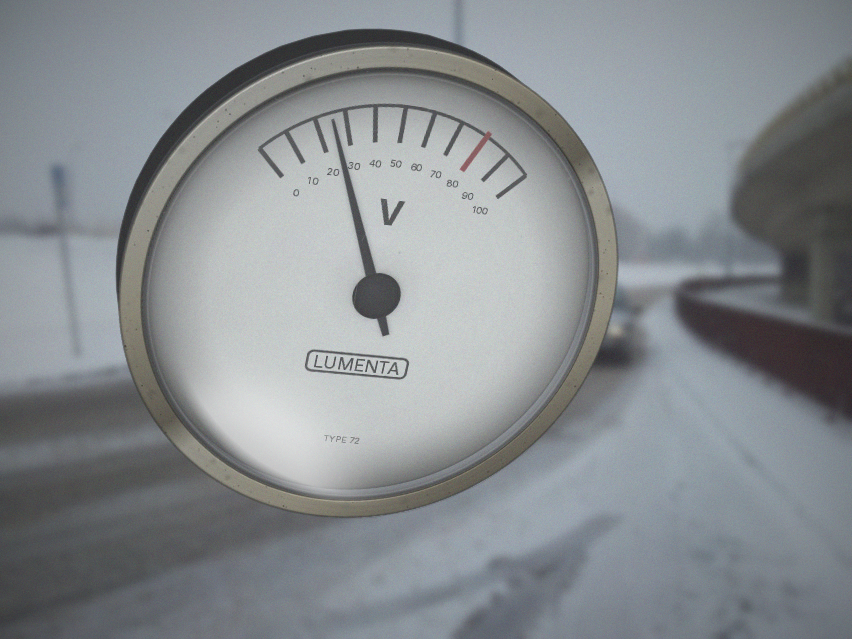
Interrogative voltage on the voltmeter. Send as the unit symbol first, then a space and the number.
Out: V 25
